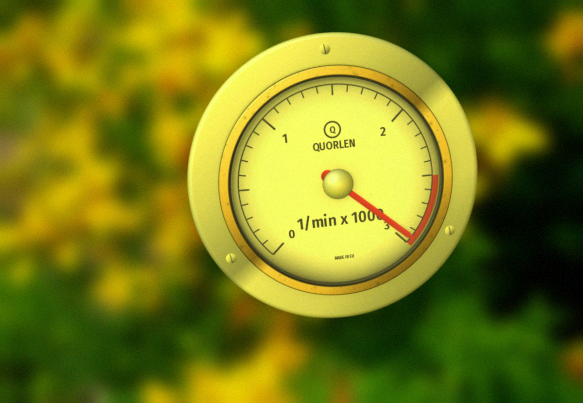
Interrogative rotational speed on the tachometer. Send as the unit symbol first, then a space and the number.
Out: rpm 2950
